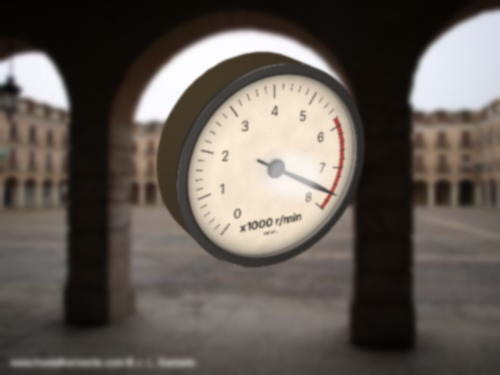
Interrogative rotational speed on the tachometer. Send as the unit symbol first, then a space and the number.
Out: rpm 7600
